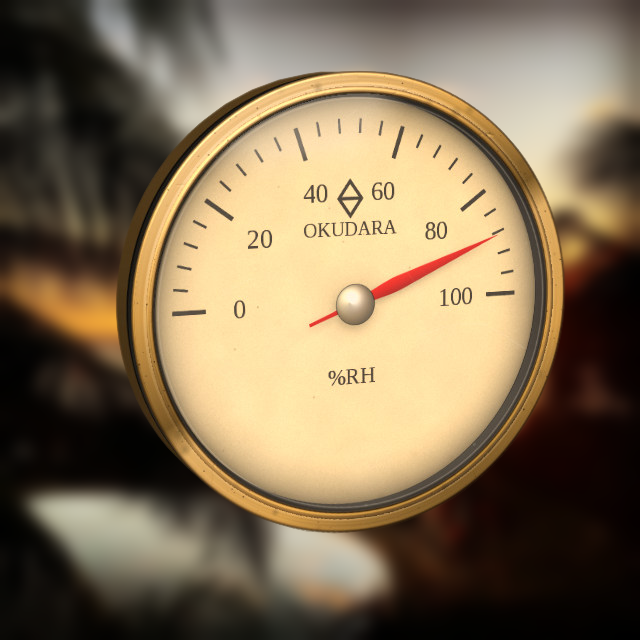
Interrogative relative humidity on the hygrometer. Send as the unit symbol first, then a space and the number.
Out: % 88
